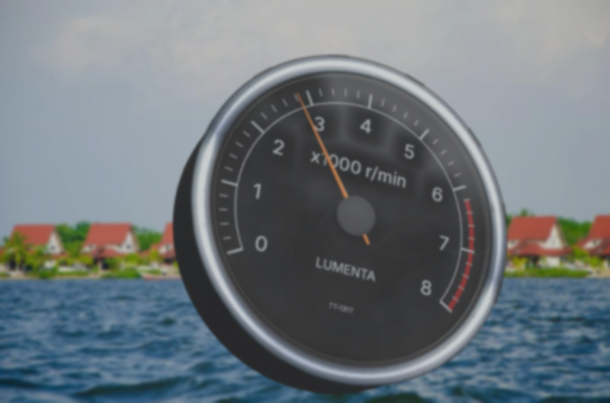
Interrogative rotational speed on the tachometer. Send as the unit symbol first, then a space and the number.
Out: rpm 2800
